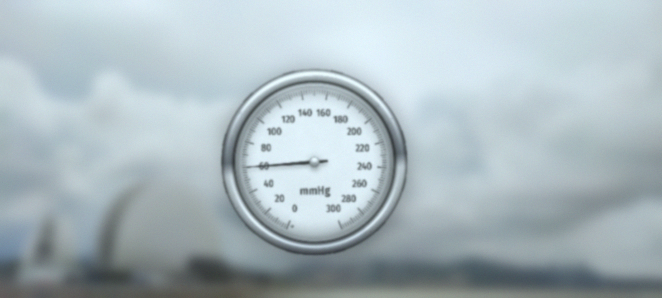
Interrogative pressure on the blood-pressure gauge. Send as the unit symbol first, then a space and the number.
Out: mmHg 60
